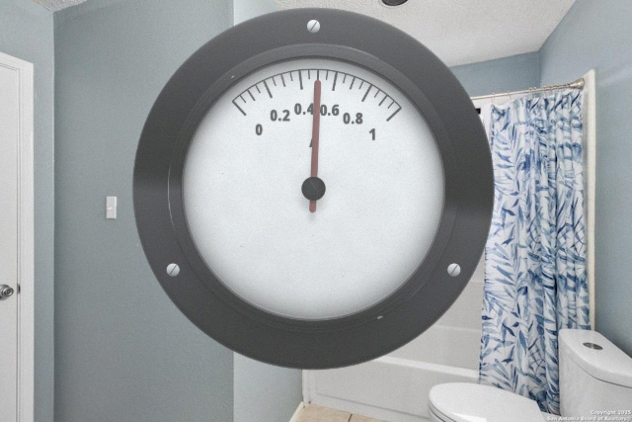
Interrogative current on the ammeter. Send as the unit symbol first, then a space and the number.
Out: A 0.5
